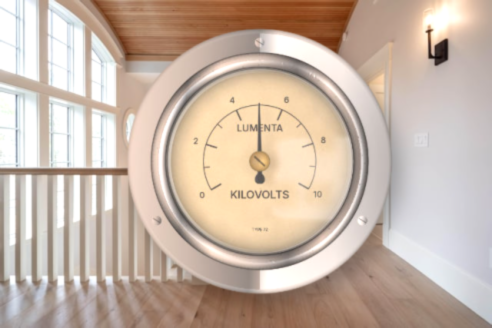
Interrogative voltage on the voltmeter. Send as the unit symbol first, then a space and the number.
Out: kV 5
